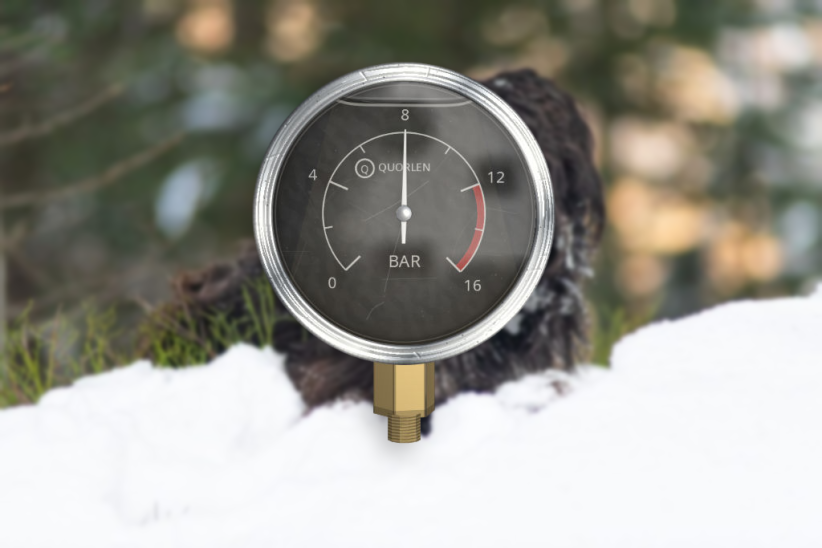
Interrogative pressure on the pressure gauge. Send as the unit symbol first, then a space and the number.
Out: bar 8
